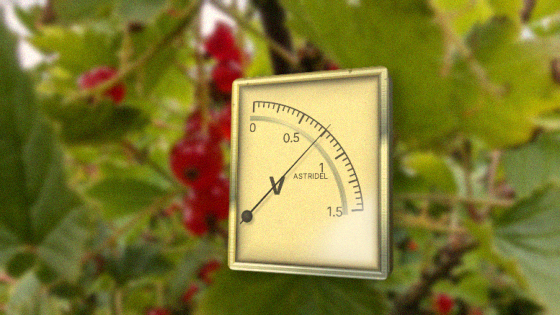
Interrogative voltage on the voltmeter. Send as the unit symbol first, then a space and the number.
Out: V 0.75
